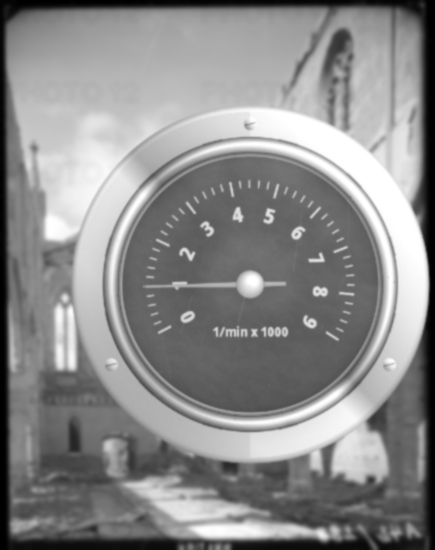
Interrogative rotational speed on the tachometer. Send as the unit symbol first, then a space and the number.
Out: rpm 1000
